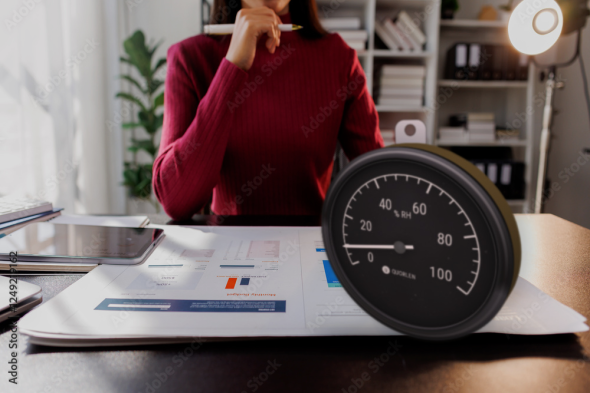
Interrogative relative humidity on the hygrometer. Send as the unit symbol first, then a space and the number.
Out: % 8
